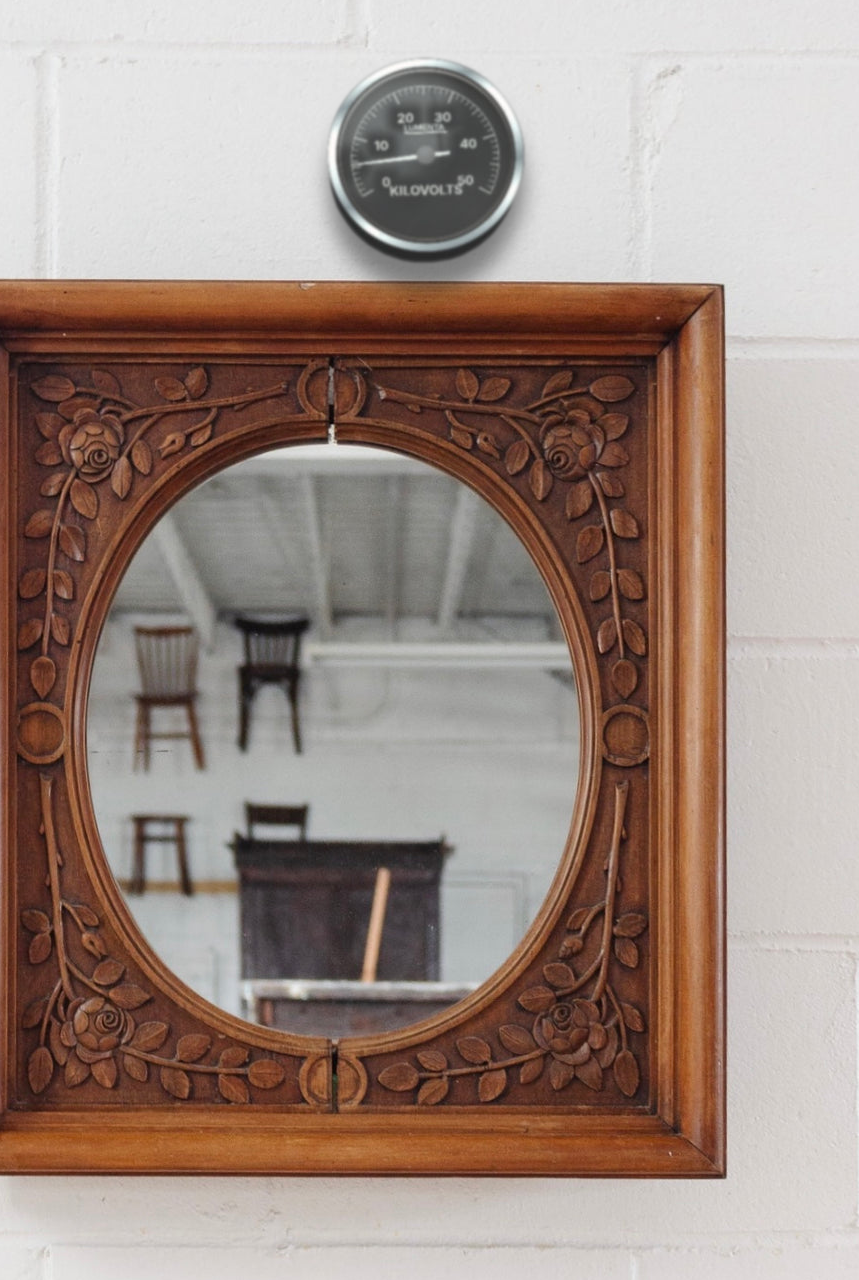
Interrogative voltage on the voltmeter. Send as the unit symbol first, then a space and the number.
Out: kV 5
